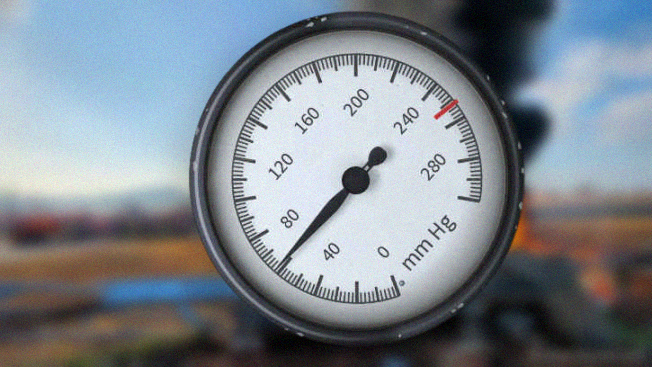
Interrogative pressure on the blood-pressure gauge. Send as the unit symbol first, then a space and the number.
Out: mmHg 62
